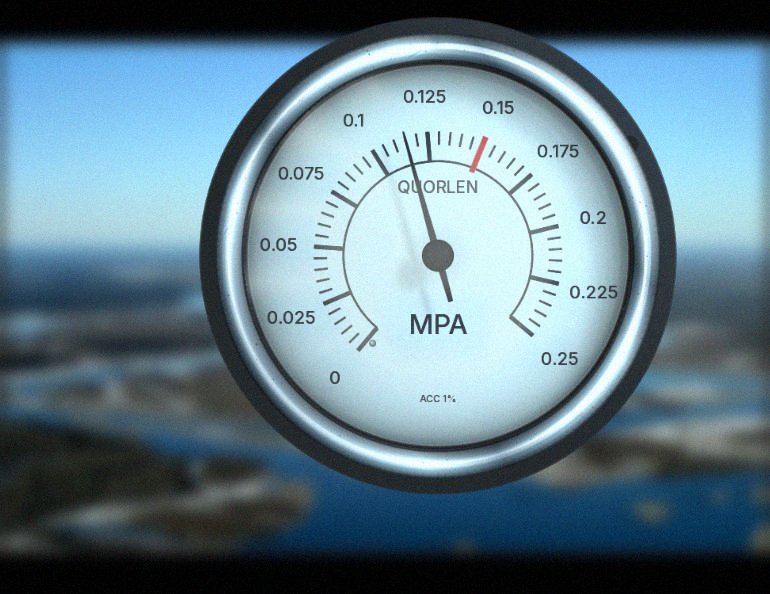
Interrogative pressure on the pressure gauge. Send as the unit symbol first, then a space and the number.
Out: MPa 0.115
